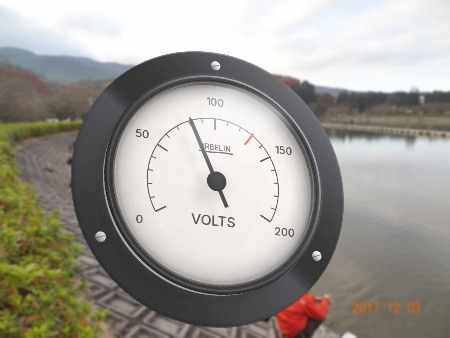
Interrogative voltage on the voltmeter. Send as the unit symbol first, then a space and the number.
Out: V 80
